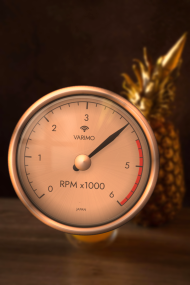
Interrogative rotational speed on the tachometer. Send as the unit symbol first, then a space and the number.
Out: rpm 4000
